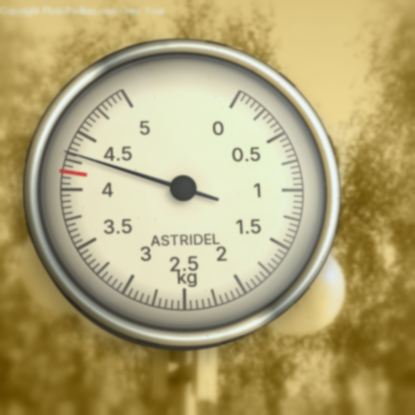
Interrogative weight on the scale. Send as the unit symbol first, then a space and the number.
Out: kg 4.3
